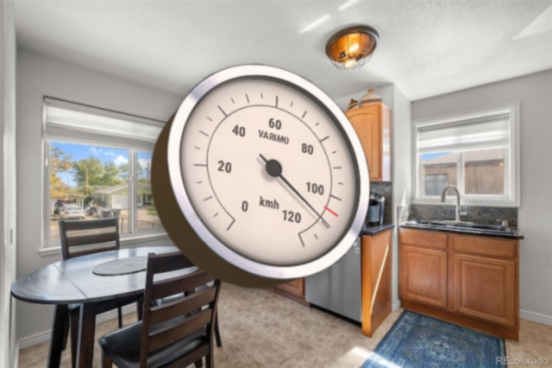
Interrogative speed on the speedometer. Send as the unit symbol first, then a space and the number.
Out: km/h 110
